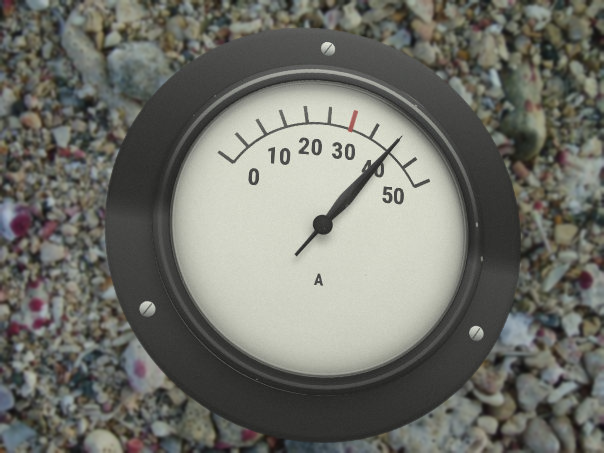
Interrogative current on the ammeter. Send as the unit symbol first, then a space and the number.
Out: A 40
